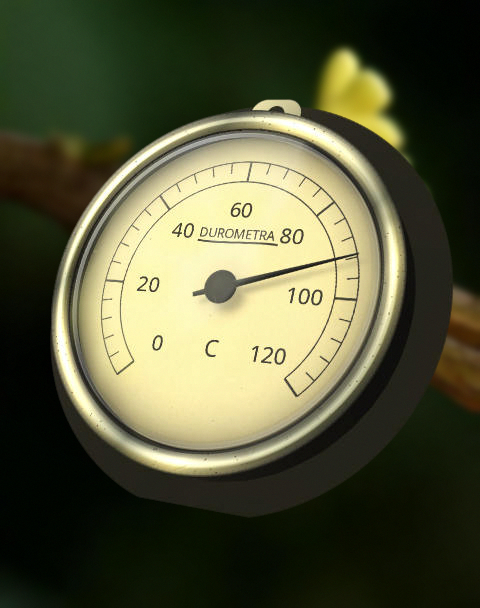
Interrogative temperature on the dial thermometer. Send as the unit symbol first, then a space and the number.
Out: °C 92
